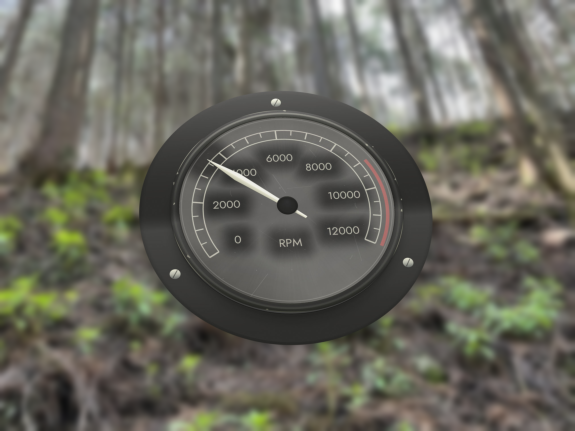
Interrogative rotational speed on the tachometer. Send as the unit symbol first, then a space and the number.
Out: rpm 3500
